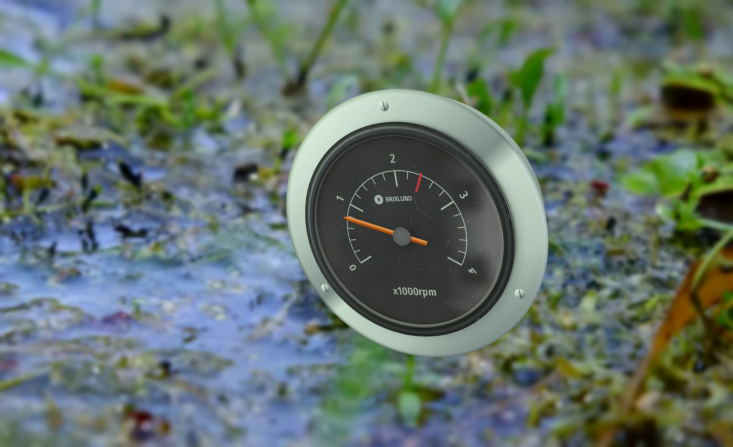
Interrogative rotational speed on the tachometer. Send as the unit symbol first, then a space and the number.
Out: rpm 800
